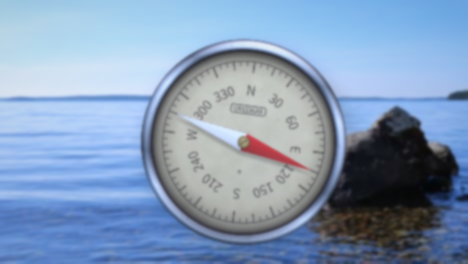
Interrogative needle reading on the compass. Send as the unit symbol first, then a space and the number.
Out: ° 105
